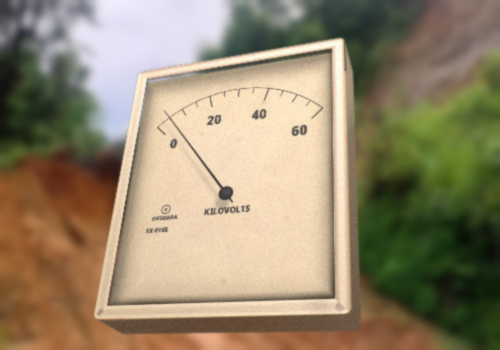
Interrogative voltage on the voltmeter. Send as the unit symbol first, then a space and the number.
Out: kV 5
